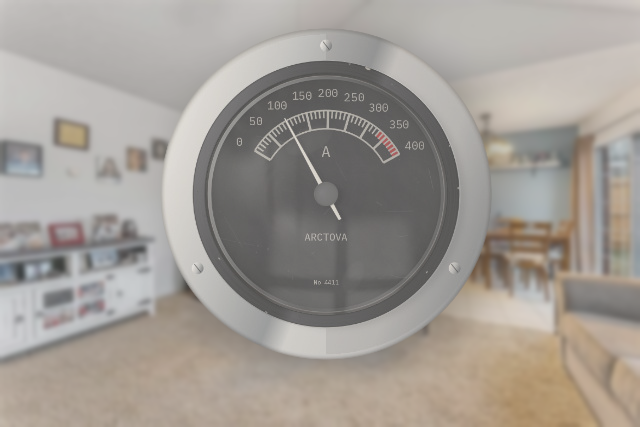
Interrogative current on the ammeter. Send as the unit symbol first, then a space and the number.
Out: A 100
